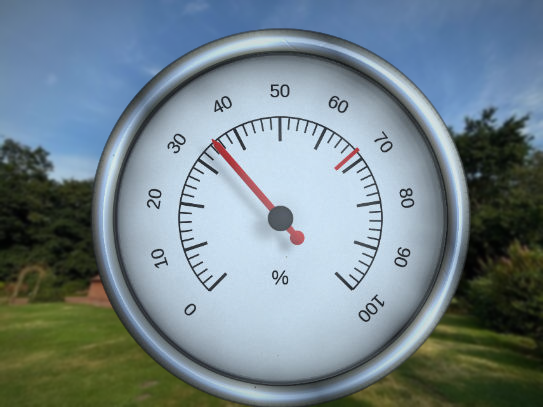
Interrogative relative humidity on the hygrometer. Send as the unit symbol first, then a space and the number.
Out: % 35
